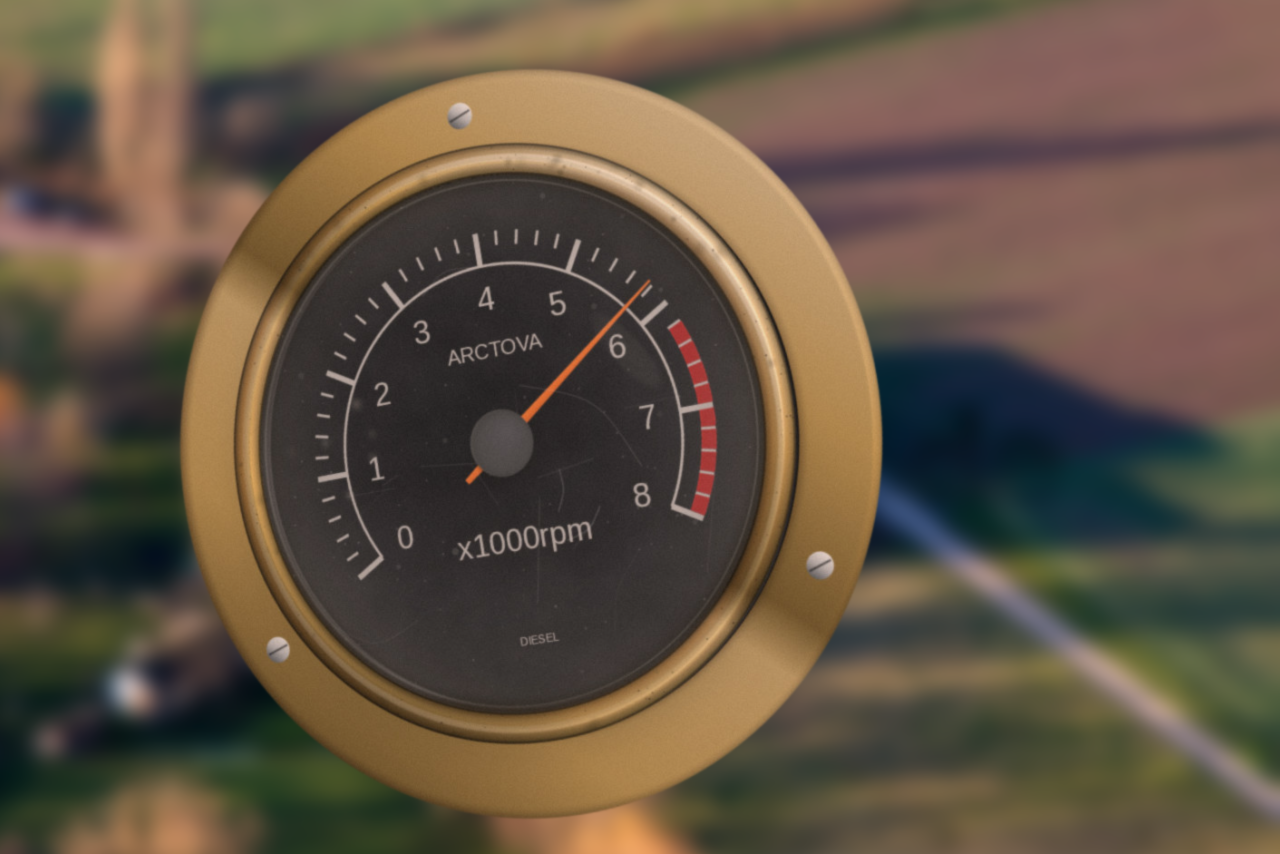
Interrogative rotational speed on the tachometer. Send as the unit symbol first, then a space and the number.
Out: rpm 5800
